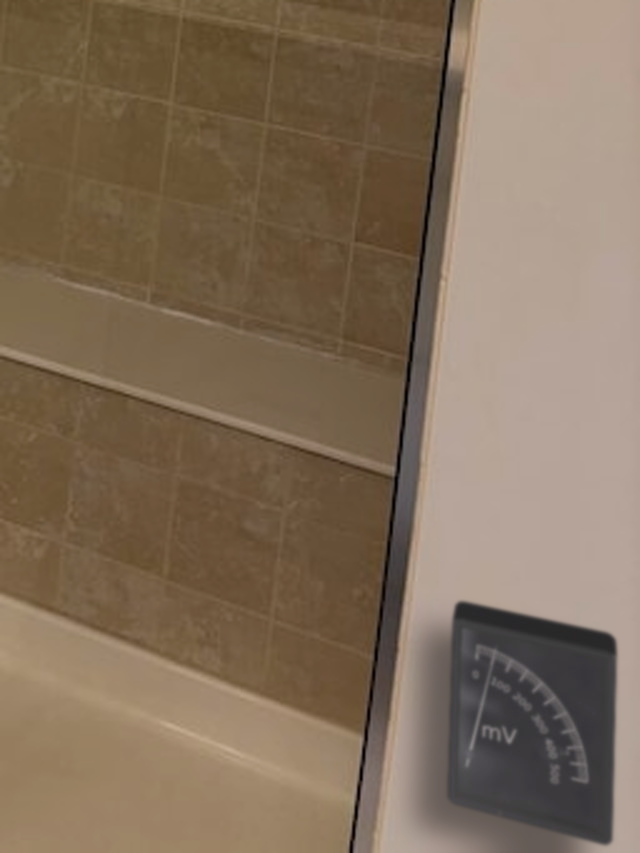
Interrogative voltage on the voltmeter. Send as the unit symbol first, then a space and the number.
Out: mV 50
